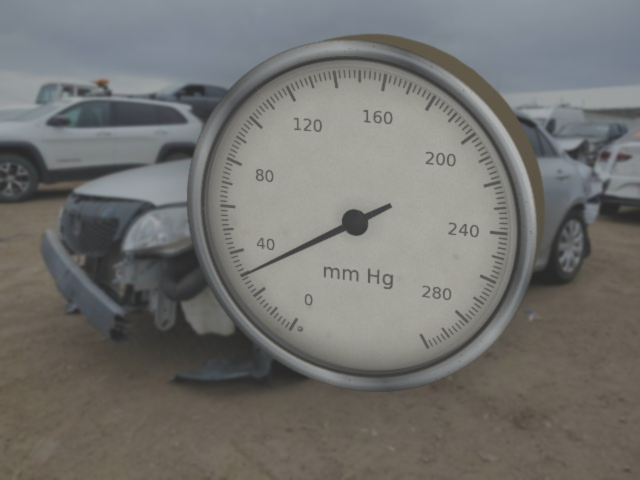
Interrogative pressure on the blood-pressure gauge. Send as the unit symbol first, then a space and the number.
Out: mmHg 30
